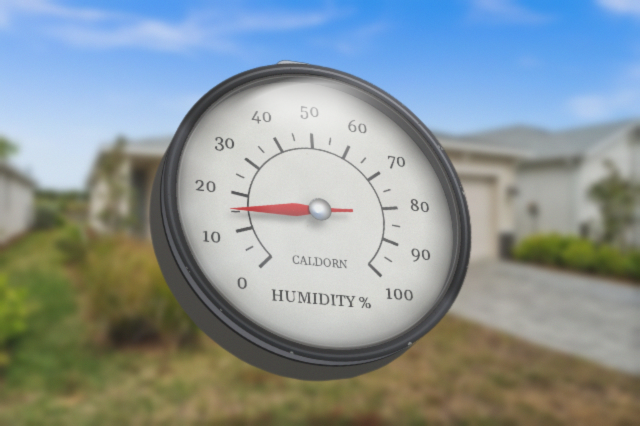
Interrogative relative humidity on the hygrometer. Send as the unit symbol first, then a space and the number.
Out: % 15
